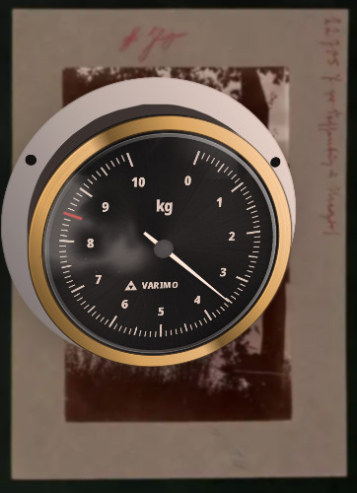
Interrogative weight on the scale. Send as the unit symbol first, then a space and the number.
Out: kg 3.5
